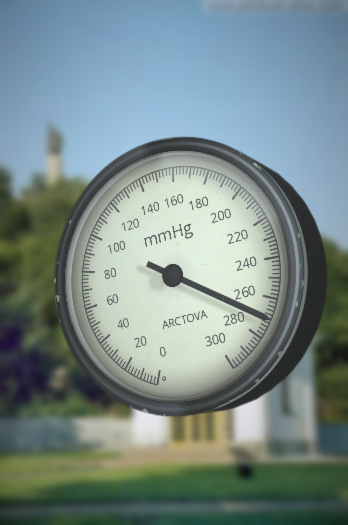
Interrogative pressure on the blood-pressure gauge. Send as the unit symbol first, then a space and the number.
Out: mmHg 270
